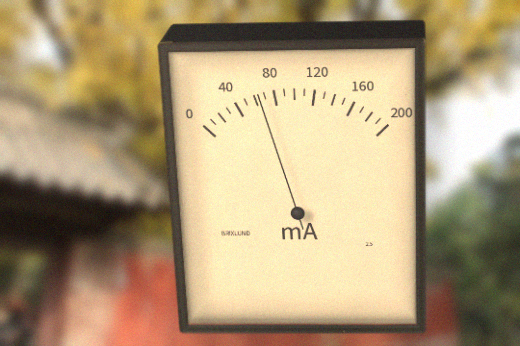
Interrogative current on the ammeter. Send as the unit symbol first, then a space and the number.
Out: mA 65
